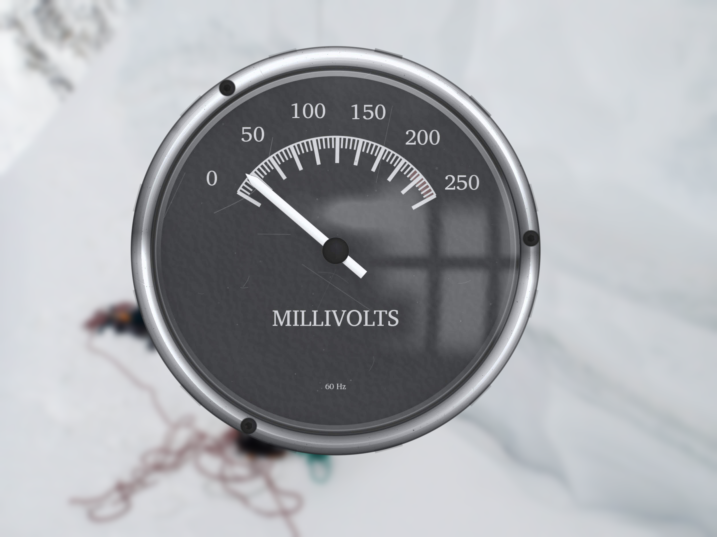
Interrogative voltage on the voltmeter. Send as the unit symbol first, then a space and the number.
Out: mV 20
